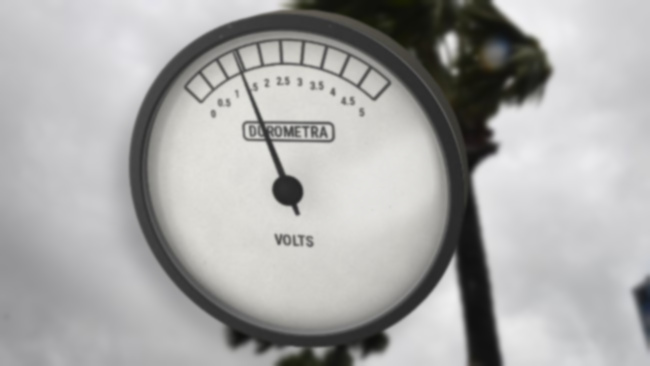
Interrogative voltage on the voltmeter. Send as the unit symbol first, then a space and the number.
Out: V 1.5
